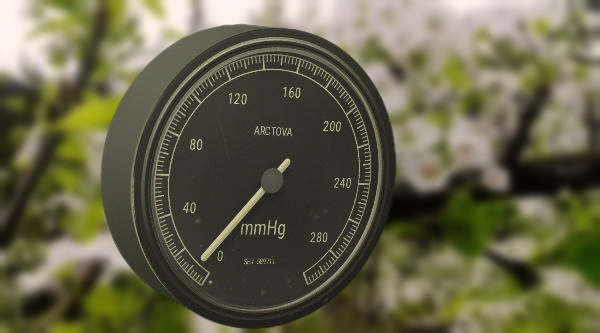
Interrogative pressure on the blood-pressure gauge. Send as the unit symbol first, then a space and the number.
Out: mmHg 10
